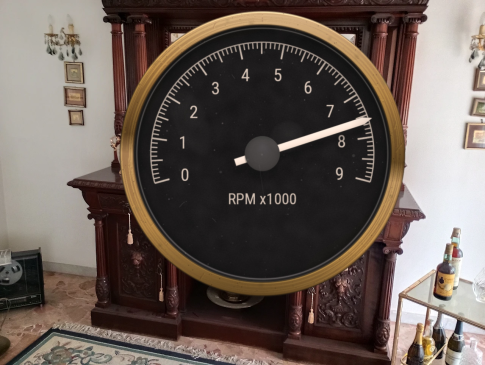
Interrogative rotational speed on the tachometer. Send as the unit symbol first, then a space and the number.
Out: rpm 7600
